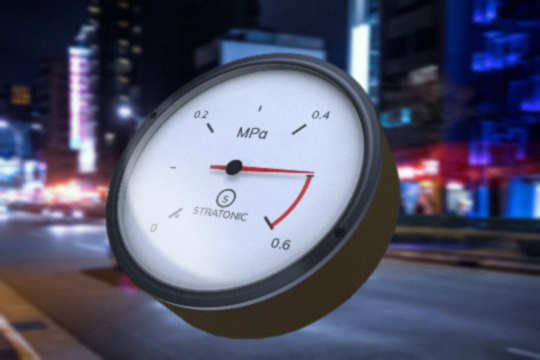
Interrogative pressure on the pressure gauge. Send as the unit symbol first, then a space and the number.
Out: MPa 0.5
